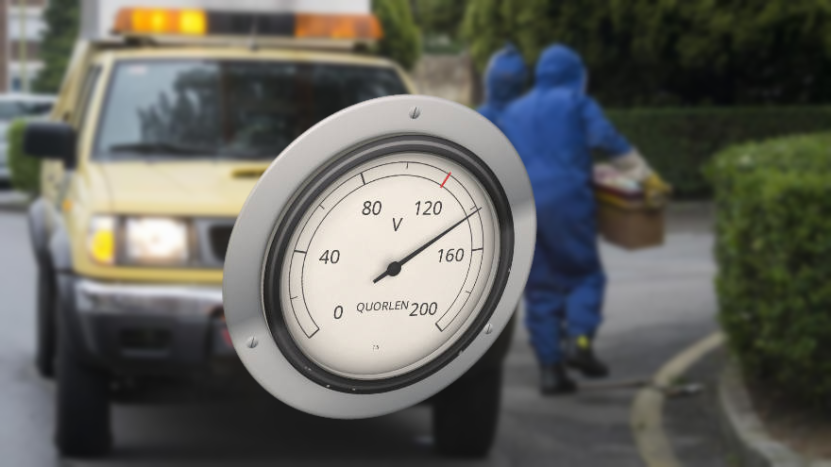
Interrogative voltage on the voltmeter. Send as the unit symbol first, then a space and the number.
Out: V 140
